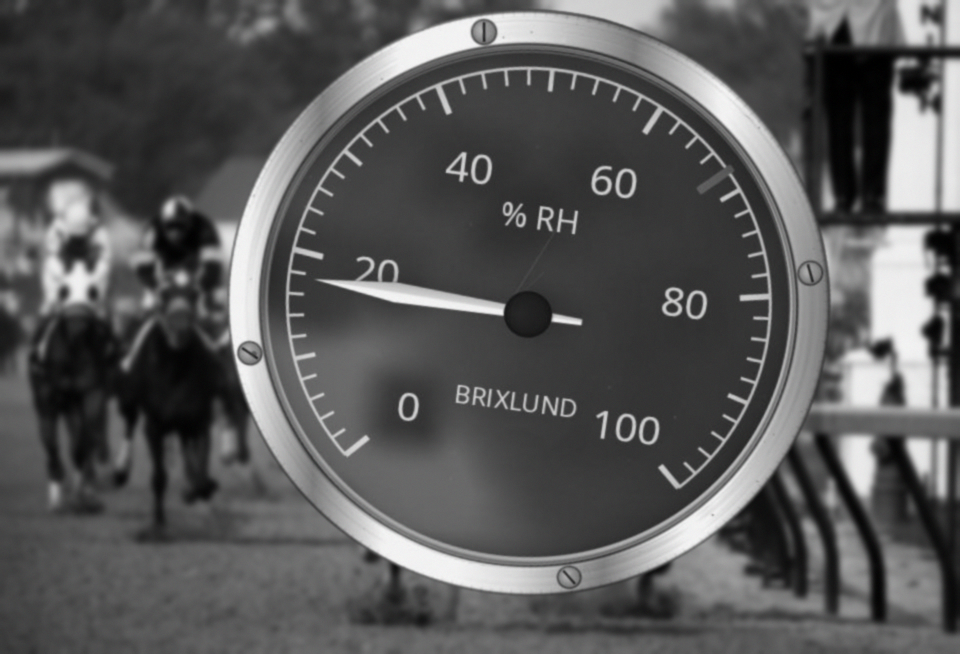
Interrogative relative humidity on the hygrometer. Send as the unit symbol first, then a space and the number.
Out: % 18
